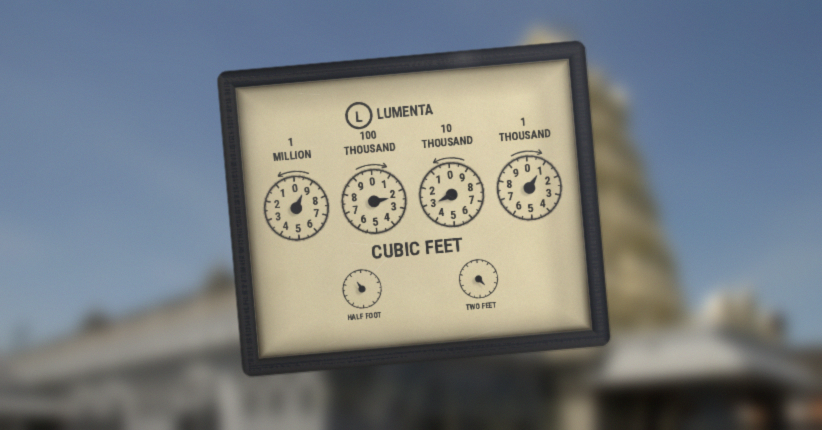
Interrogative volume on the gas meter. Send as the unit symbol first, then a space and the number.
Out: ft³ 923100
